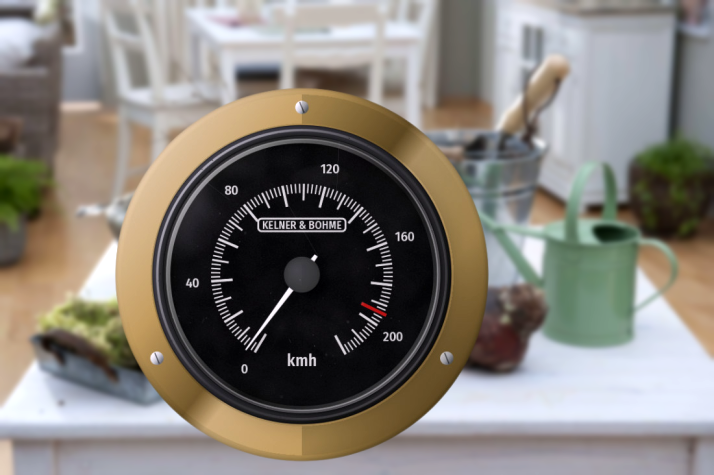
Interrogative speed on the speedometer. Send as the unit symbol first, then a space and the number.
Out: km/h 4
